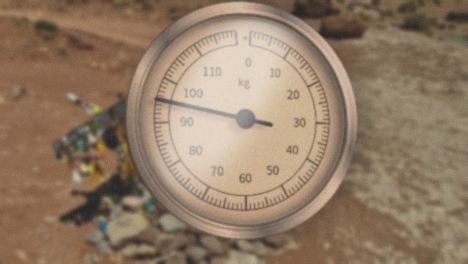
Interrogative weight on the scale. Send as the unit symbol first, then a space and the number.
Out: kg 95
